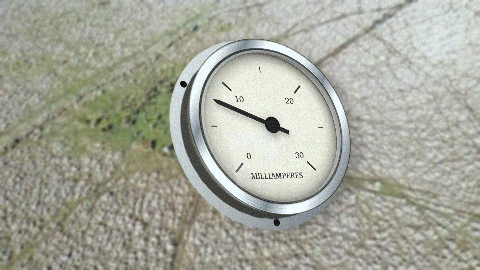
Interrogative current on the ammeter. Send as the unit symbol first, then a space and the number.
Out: mA 7.5
